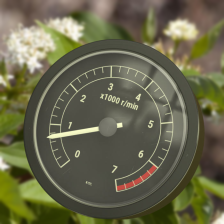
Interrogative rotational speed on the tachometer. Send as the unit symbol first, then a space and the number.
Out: rpm 700
